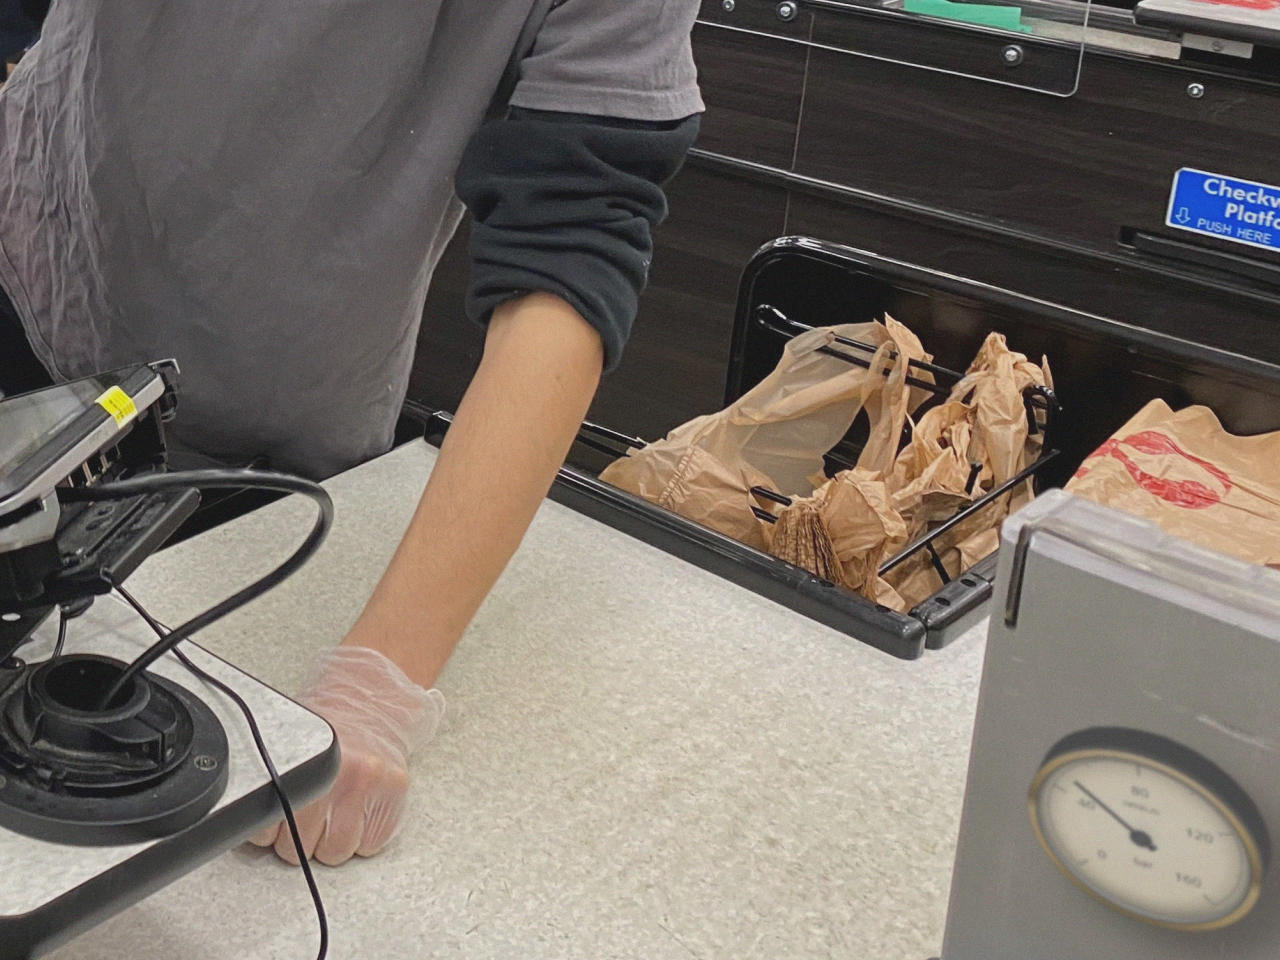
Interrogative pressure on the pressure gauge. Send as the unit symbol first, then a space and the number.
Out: bar 50
